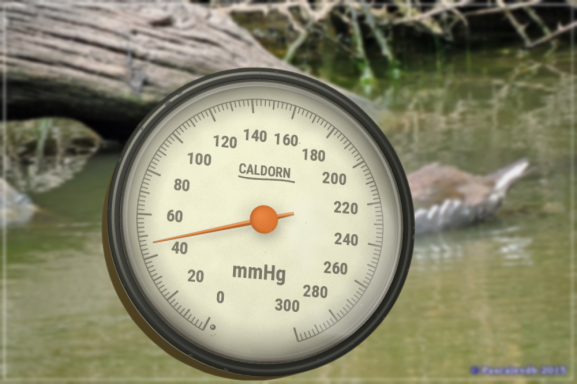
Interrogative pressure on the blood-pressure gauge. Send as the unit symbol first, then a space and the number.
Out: mmHg 46
